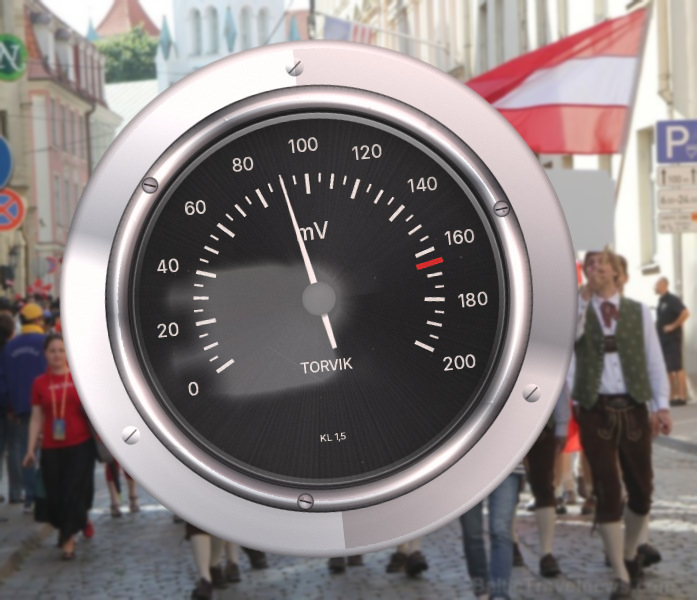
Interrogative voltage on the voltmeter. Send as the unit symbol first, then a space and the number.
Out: mV 90
